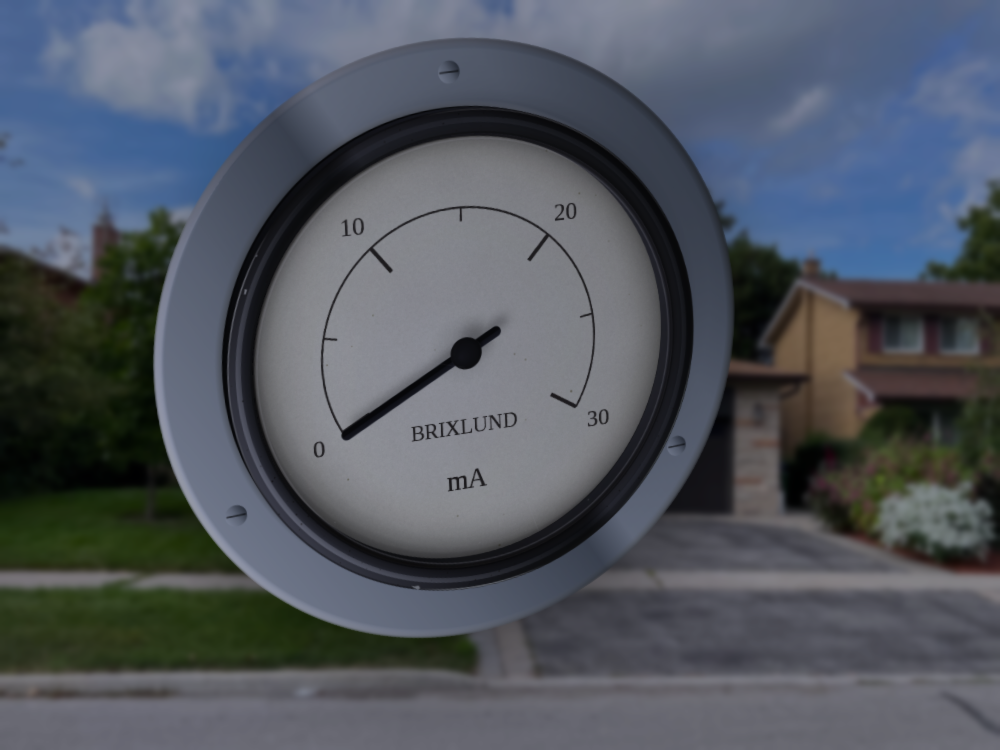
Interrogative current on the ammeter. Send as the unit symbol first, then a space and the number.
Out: mA 0
